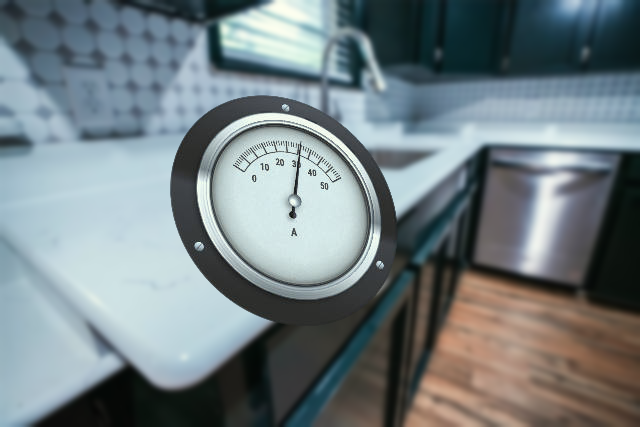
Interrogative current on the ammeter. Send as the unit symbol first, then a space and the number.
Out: A 30
